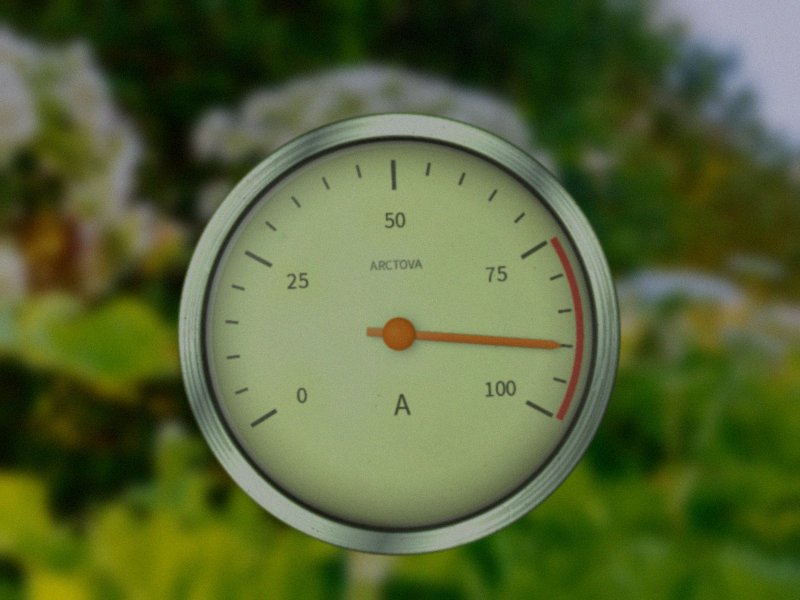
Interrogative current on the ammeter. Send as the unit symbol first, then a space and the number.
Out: A 90
